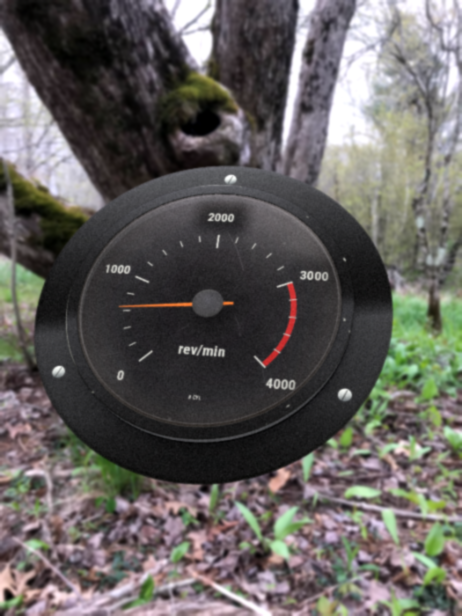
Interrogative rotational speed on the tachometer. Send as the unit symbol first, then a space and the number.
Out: rpm 600
